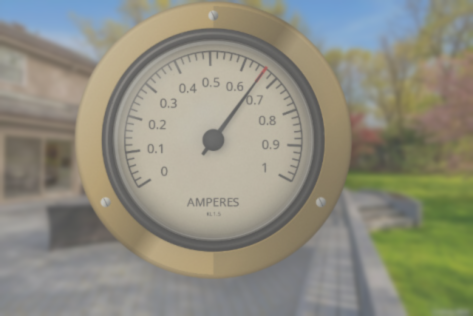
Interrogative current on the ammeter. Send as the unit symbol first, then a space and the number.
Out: A 0.66
